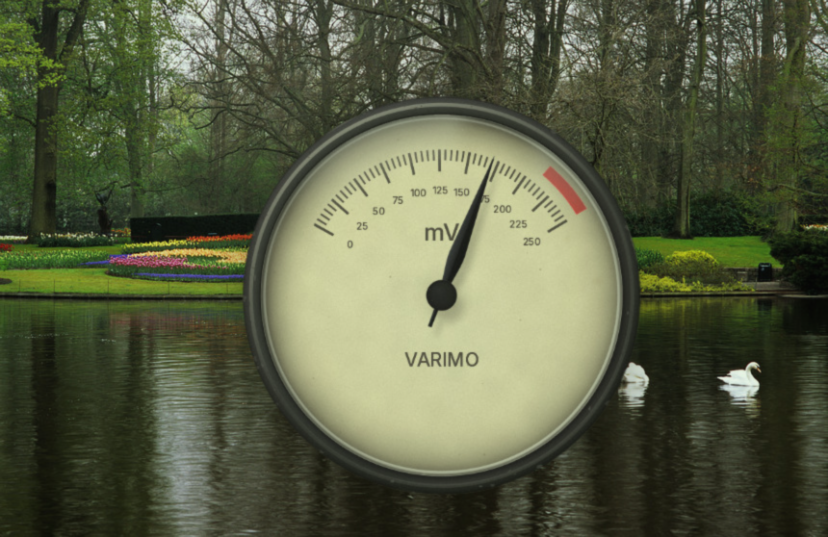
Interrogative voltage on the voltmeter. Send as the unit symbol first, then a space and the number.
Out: mV 170
